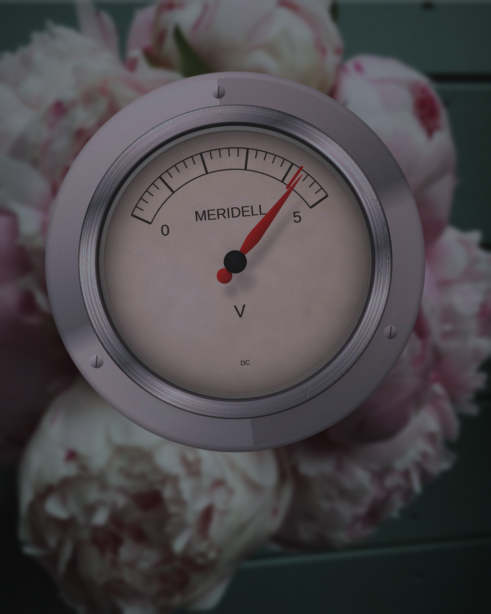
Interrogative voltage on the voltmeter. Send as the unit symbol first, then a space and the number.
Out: V 4.3
